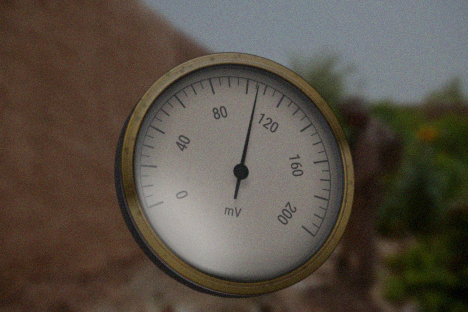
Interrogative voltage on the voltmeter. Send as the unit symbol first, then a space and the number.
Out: mV 105
